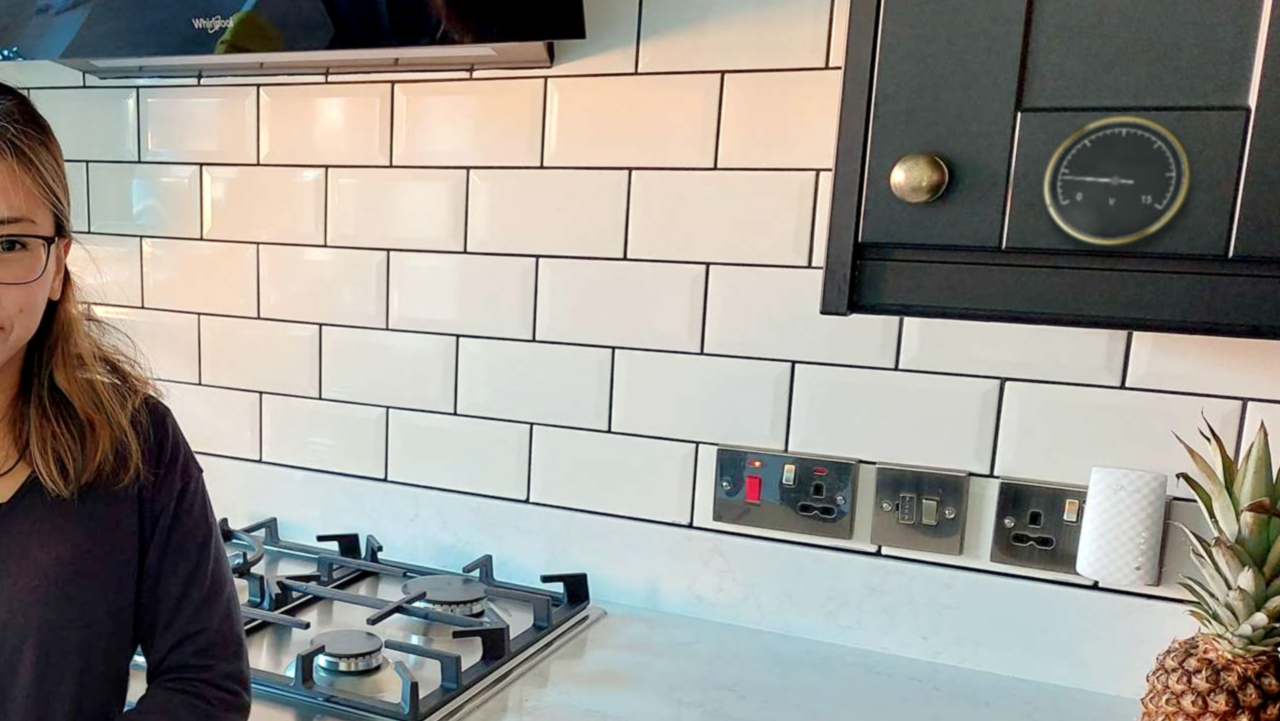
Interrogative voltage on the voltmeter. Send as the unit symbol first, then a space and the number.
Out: V 2
